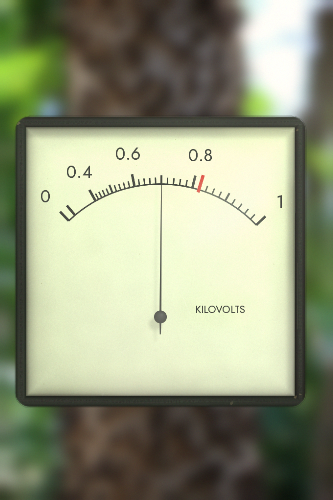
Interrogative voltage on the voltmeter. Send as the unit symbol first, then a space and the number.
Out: kV 0.7
